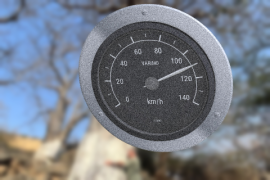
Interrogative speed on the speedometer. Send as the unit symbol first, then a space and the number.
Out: km/h 110
